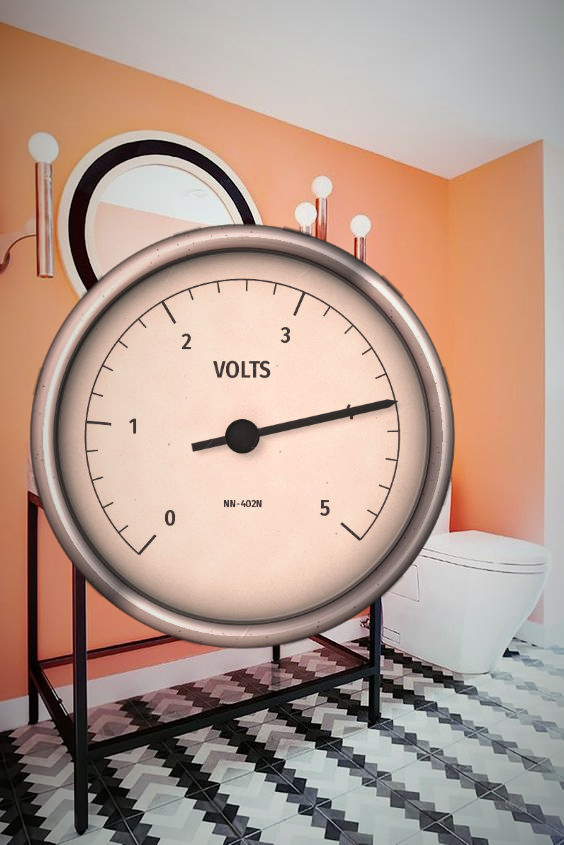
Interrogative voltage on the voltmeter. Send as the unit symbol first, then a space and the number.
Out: V 4
